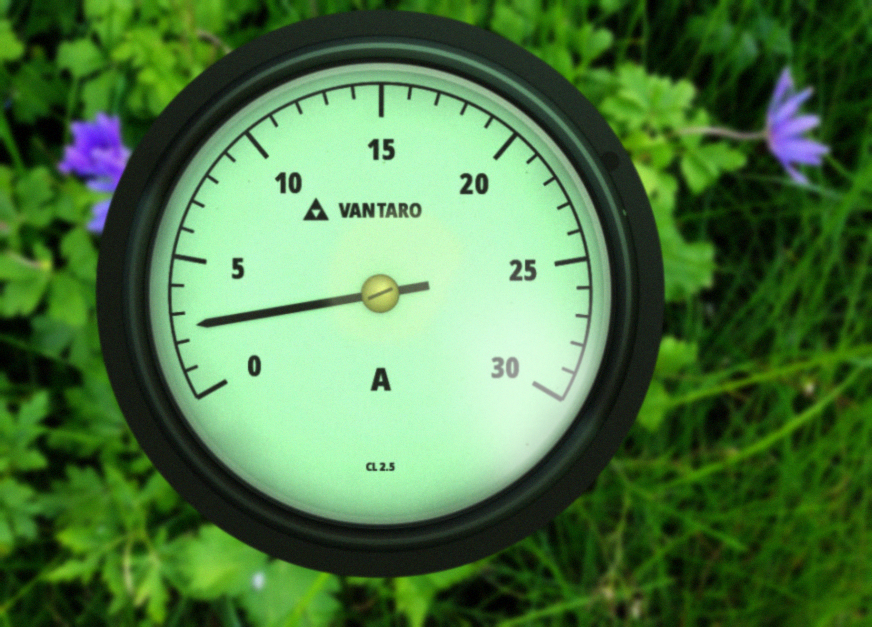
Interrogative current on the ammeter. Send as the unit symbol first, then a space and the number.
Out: A 2.5
